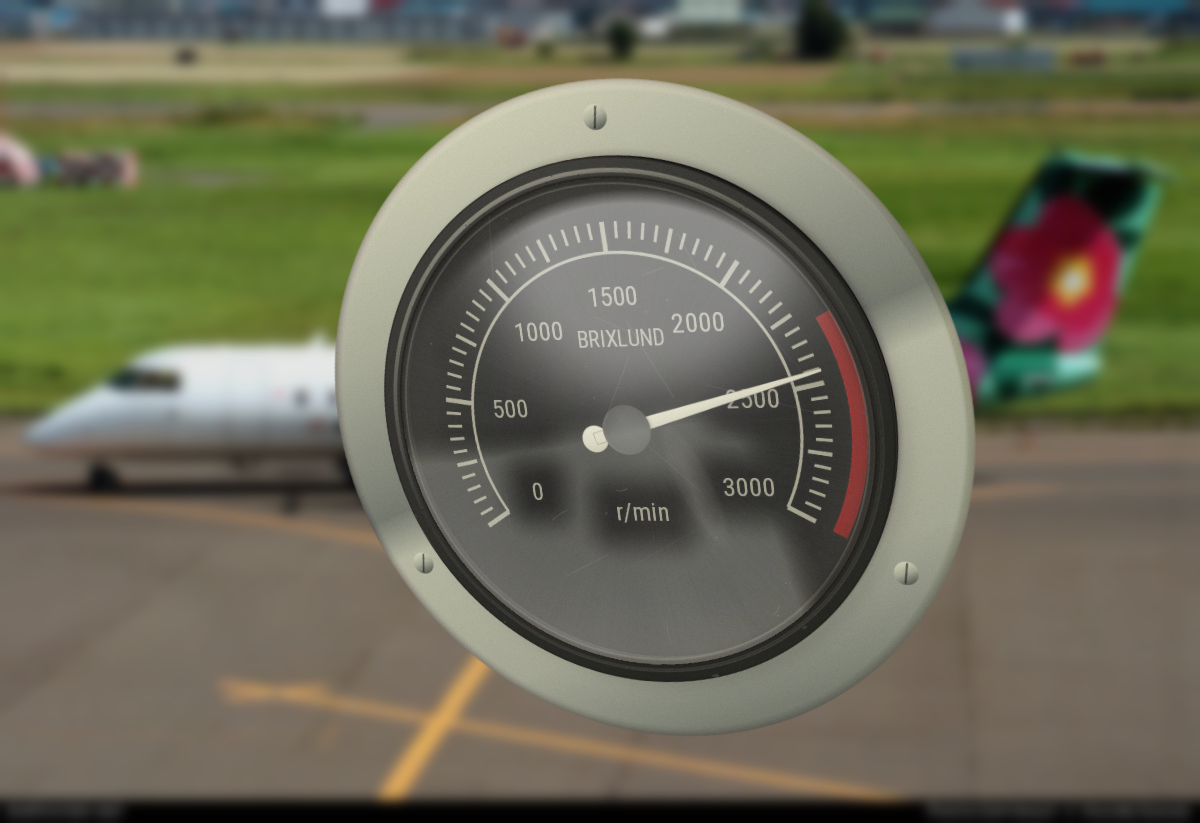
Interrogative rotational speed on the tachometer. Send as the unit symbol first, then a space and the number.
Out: rpm 2450
